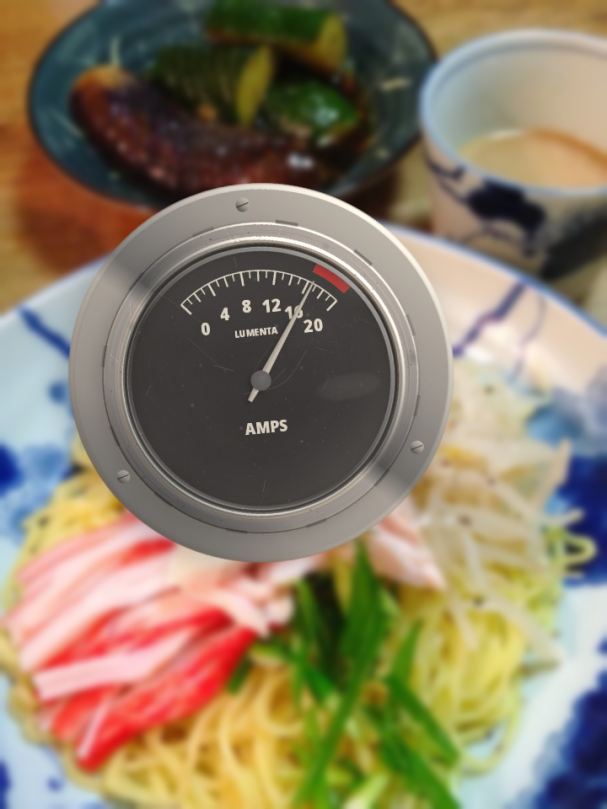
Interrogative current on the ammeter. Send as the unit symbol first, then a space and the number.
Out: A 16.5
